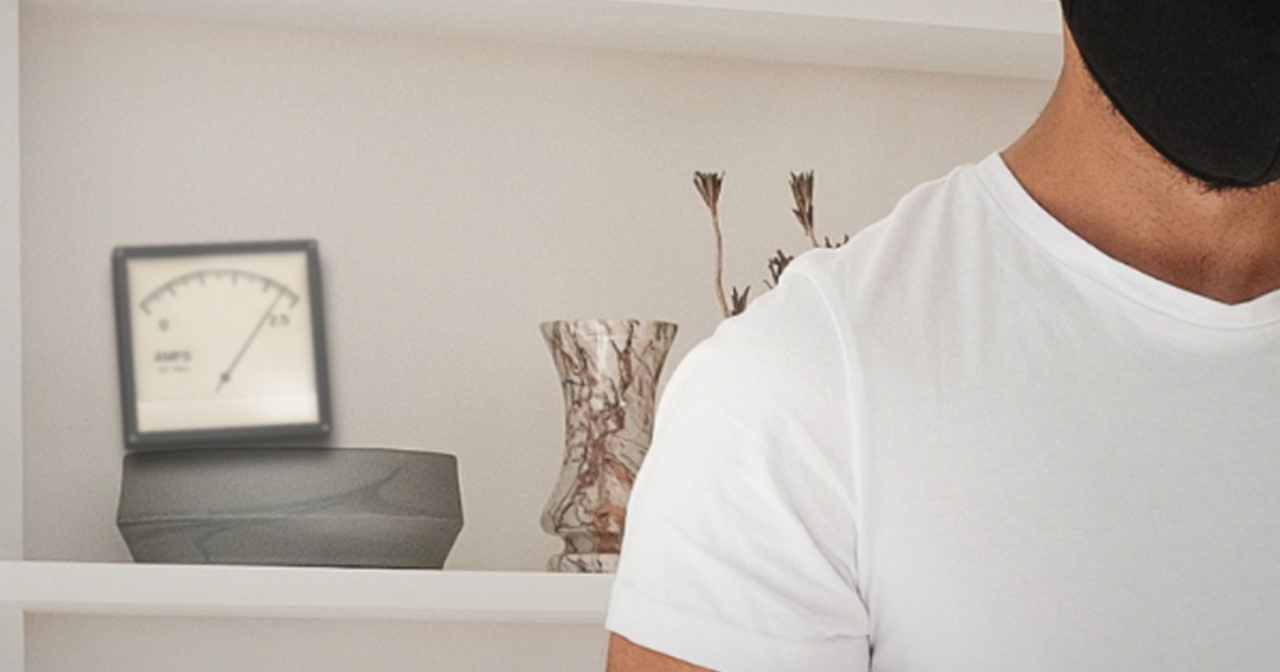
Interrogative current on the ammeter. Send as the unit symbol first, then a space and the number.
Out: A 2.25
